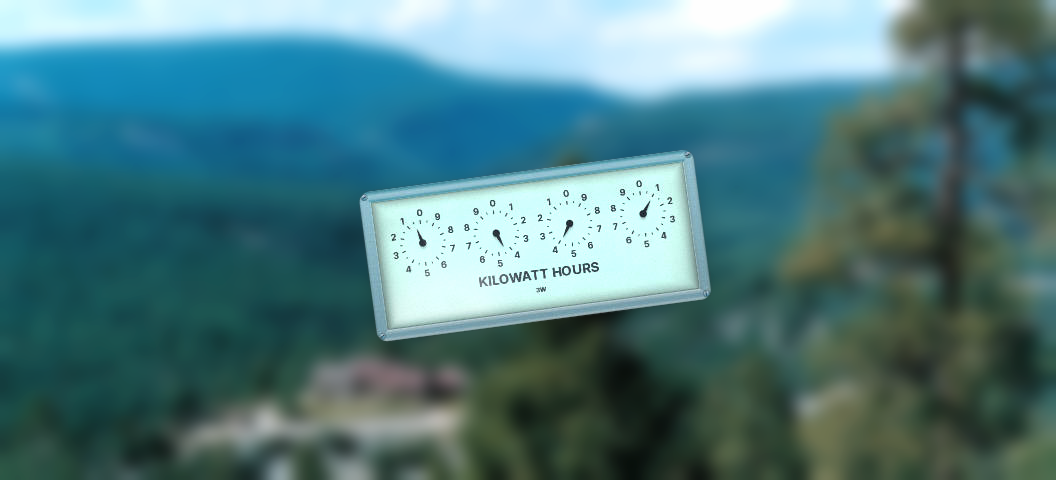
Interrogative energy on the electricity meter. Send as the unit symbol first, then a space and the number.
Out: kWh 441
